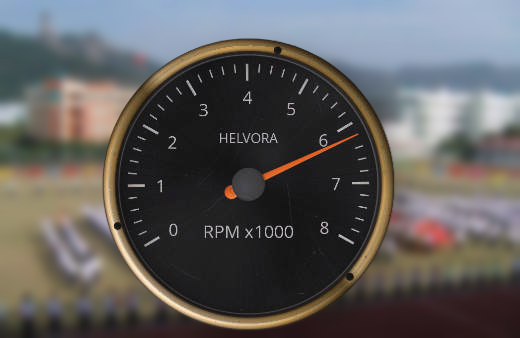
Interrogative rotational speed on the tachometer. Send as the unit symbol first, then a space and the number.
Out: rpm 6200
